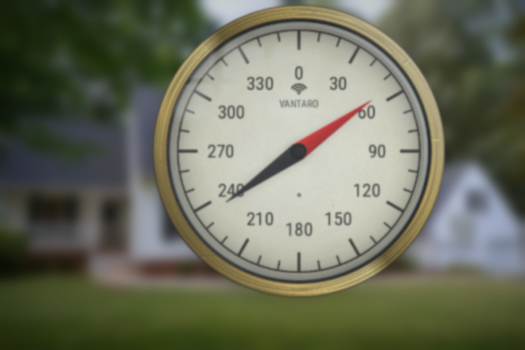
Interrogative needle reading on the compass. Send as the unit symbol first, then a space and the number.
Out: ° 55
